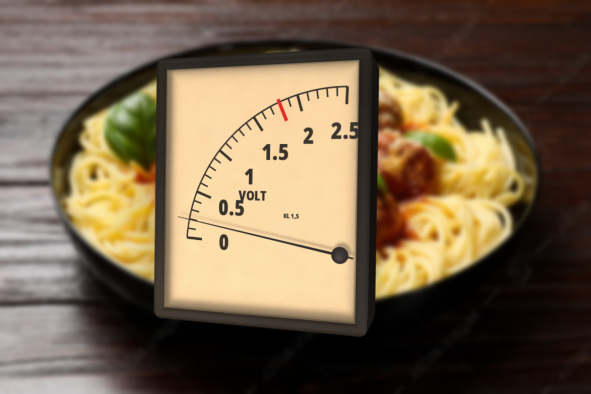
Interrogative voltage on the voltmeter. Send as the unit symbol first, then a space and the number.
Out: V 0.2
